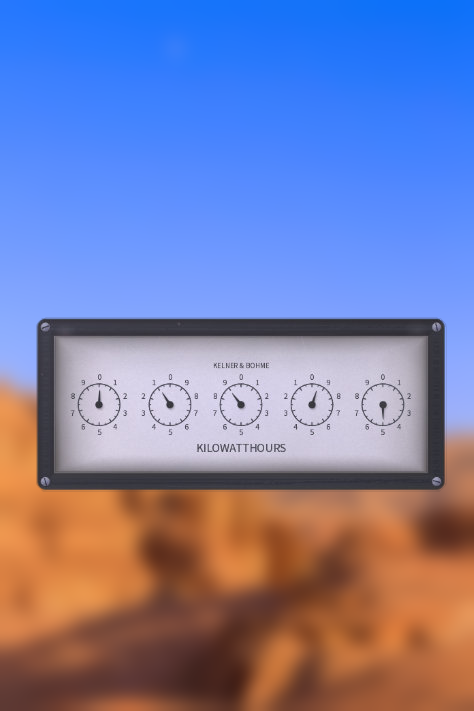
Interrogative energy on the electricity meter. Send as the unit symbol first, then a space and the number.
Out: kWh 895
